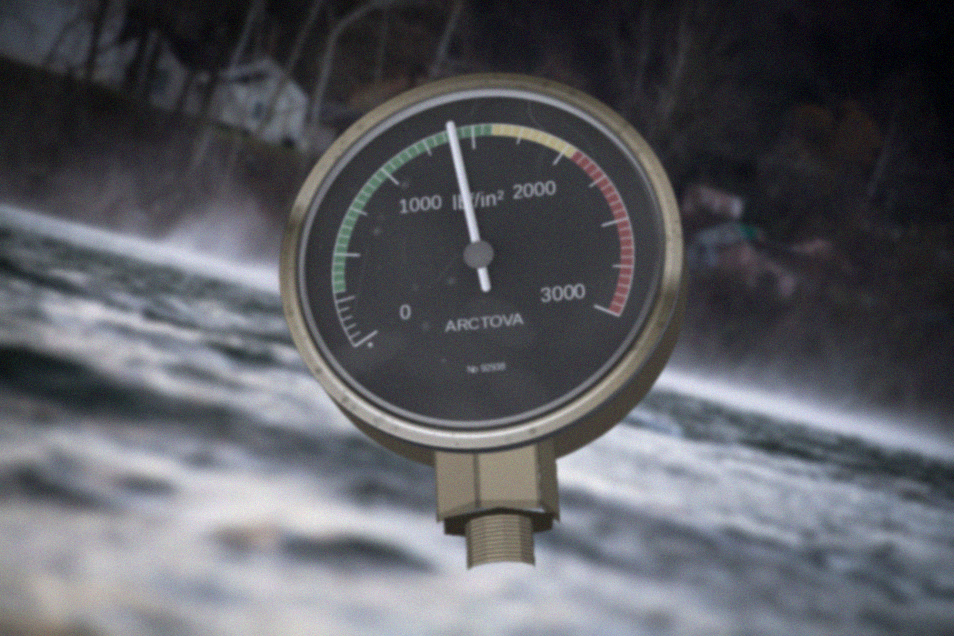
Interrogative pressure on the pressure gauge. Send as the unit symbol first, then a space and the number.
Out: psi 1400
